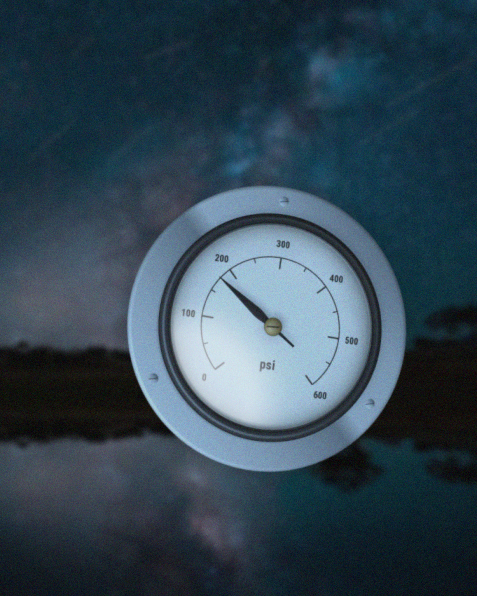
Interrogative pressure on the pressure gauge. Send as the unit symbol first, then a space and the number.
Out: psi 175
